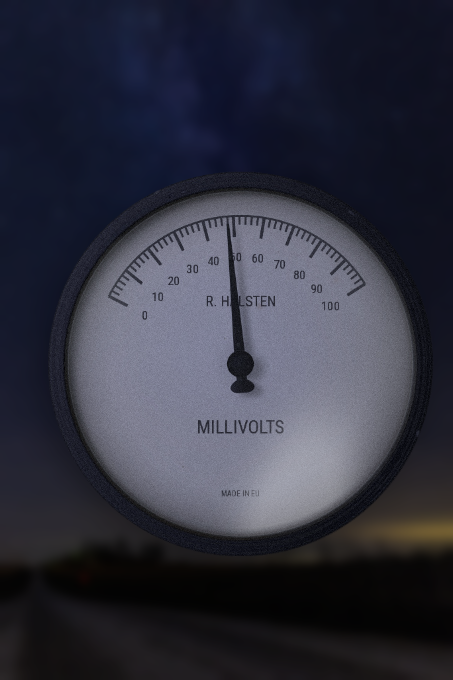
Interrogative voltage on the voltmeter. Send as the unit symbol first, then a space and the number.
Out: mV 48
